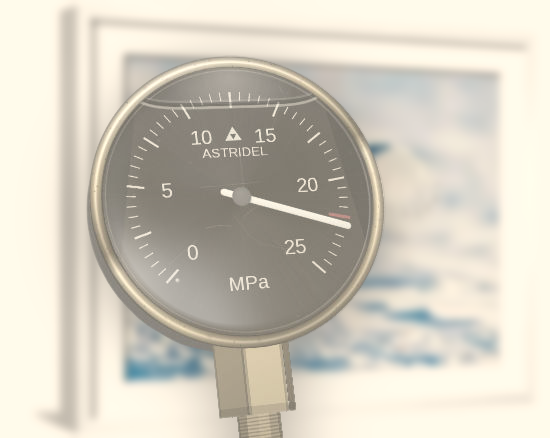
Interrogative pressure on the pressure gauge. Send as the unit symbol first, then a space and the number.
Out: MPa 22.5
